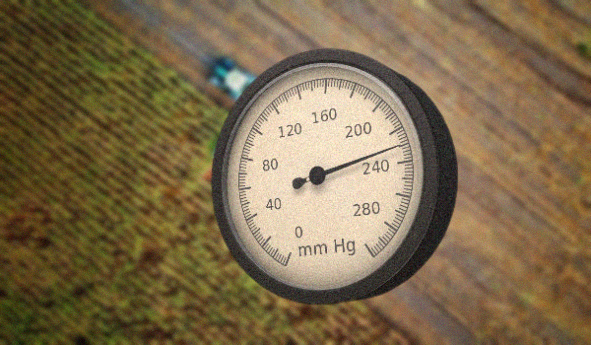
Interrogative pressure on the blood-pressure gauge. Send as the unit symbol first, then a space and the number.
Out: mmHg 230
